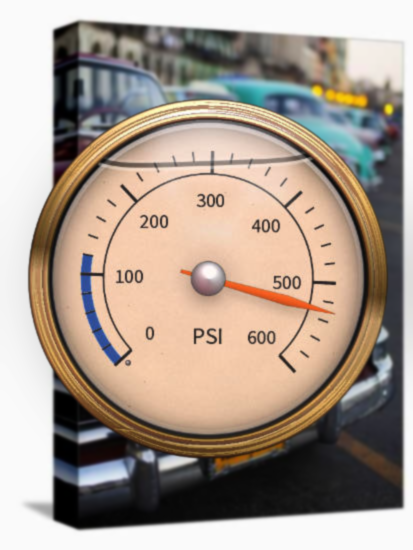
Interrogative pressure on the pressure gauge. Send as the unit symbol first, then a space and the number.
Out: psi 530
